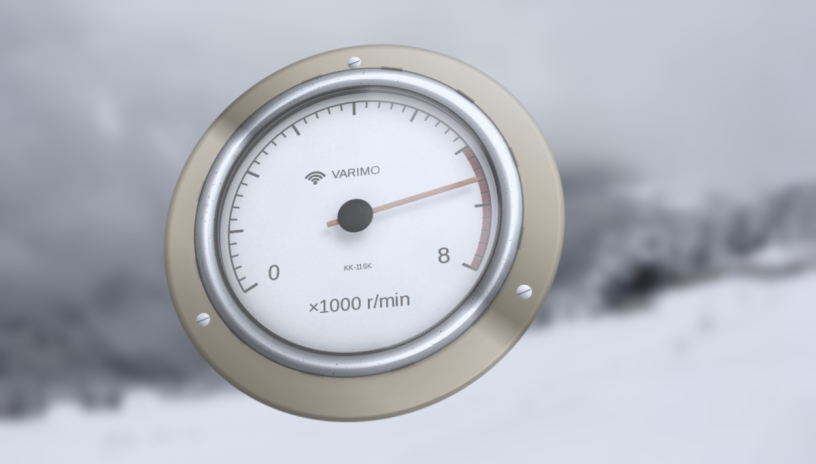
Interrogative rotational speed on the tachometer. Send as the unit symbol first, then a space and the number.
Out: rpm 6600
